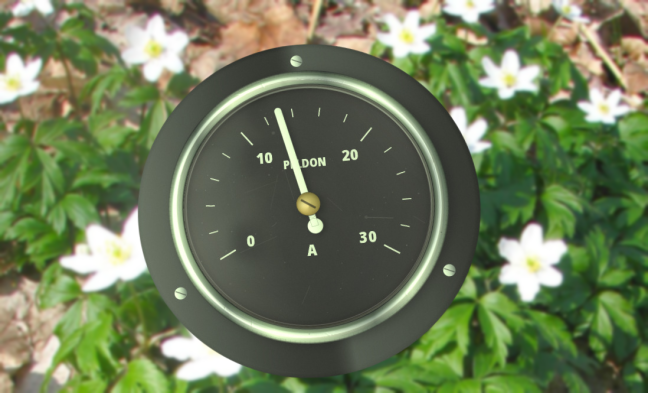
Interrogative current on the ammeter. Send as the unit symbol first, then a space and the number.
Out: A 13
